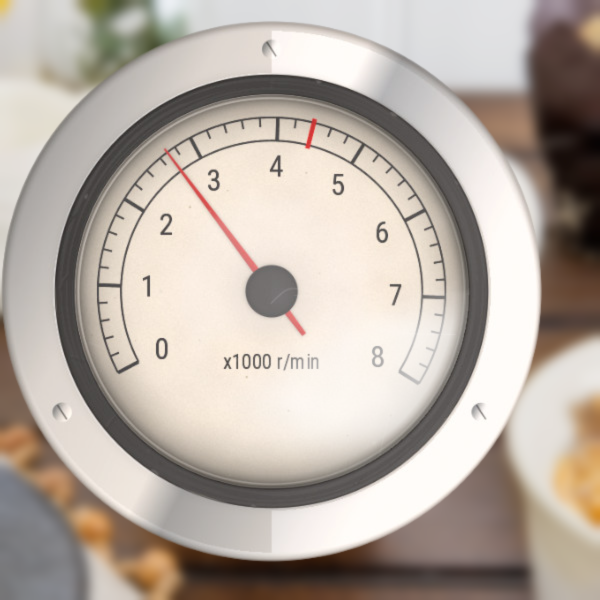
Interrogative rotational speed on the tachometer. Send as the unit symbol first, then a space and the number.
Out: rpm 2700
